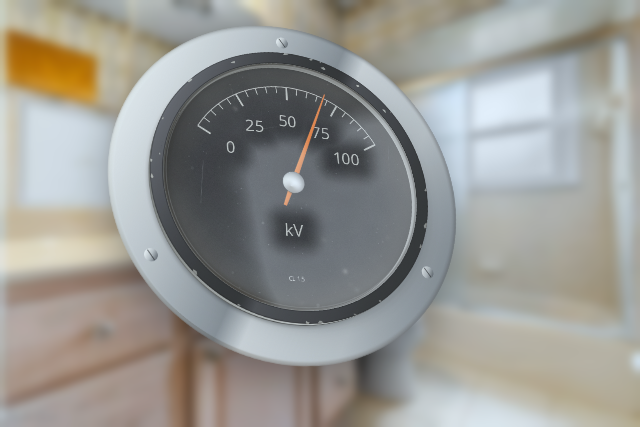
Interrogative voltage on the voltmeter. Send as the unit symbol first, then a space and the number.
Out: kV 67.5
